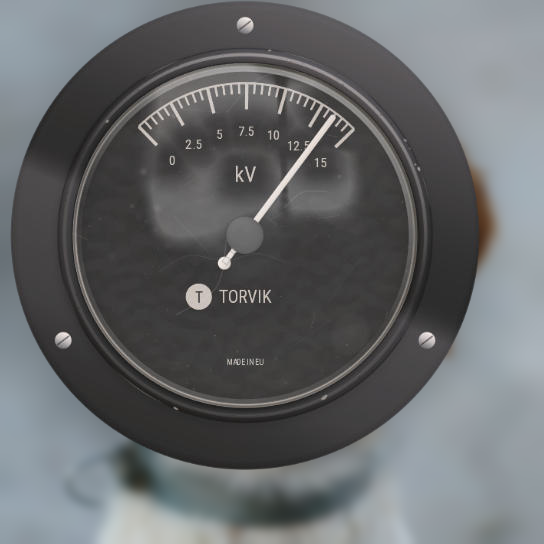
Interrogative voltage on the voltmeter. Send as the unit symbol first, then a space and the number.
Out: kV 13.5
